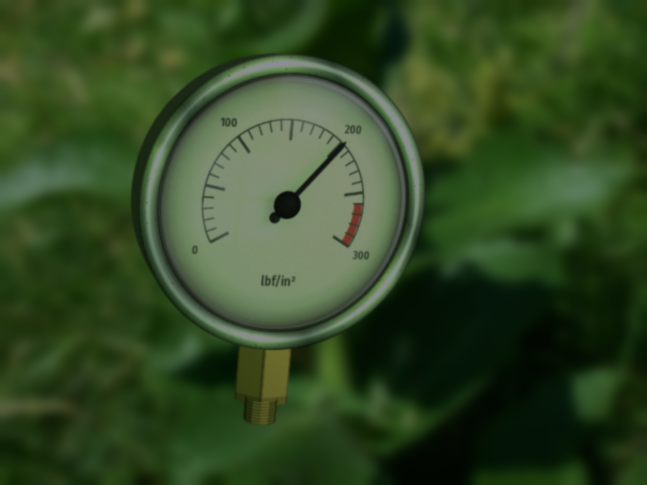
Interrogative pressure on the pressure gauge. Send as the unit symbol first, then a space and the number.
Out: psi 200
